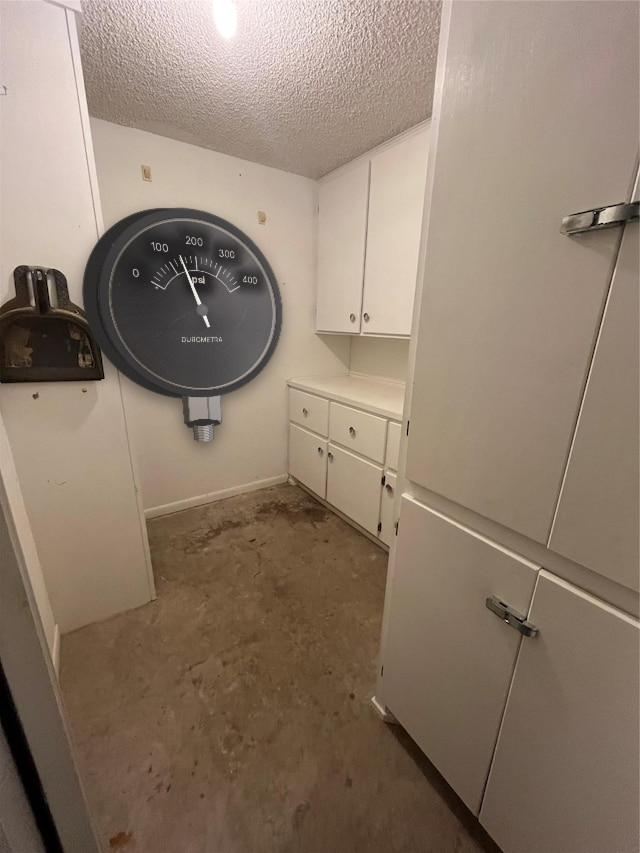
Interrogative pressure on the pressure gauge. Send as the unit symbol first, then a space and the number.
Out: psi 140
